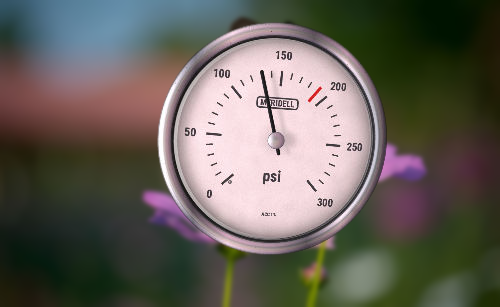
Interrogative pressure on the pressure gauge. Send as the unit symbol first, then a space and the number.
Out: psi 130
